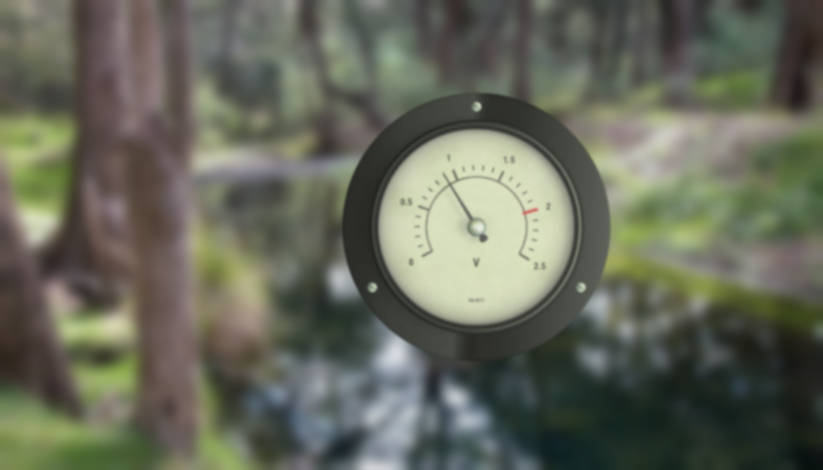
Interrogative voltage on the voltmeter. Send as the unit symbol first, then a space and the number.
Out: V 0.9
